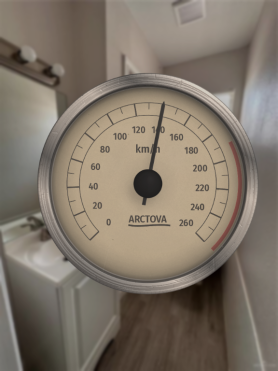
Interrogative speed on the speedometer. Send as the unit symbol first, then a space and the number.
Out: km/h 140
